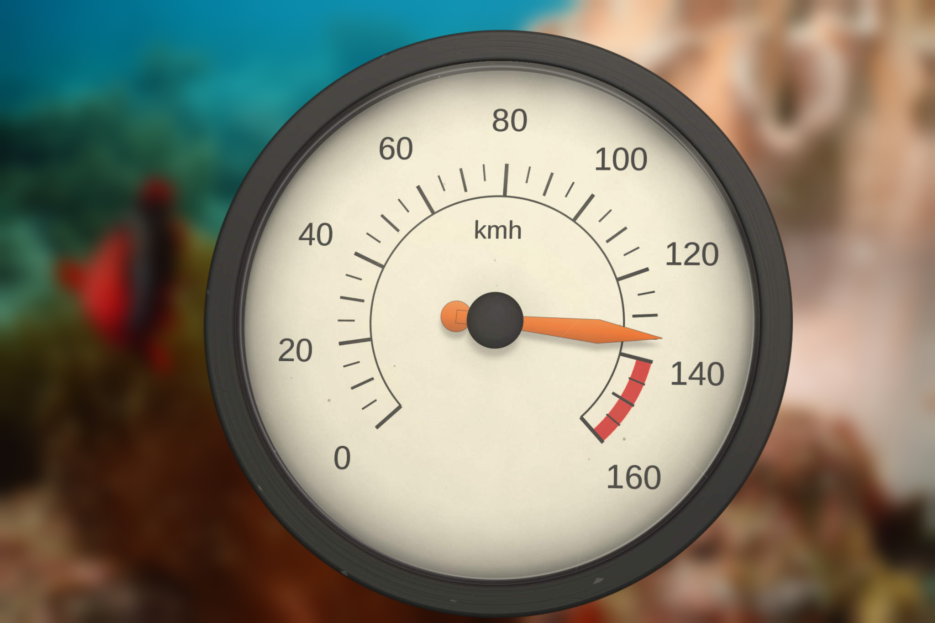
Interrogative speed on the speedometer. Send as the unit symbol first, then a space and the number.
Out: km/h 135
